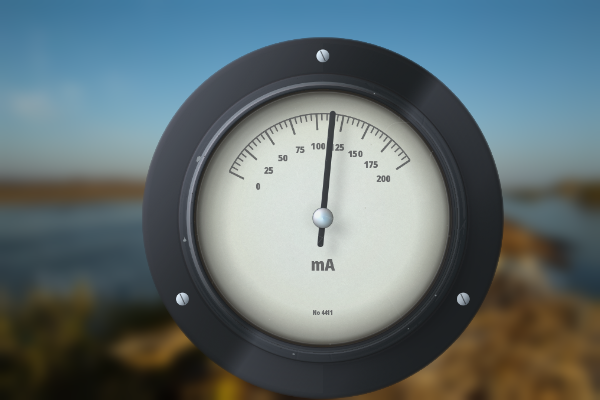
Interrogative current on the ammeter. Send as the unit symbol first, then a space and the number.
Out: mA 115
